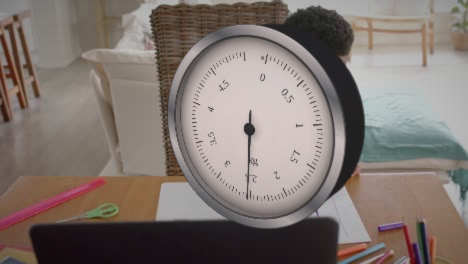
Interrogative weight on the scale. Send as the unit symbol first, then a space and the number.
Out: kg 2.5
